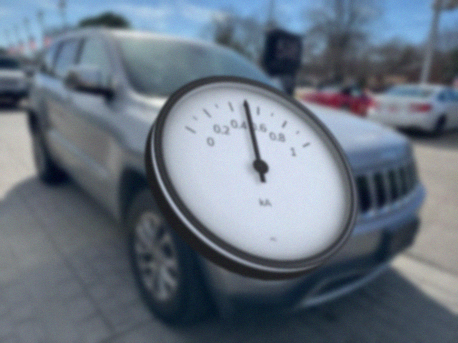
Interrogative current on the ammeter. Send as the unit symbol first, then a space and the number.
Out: kA 0.5
